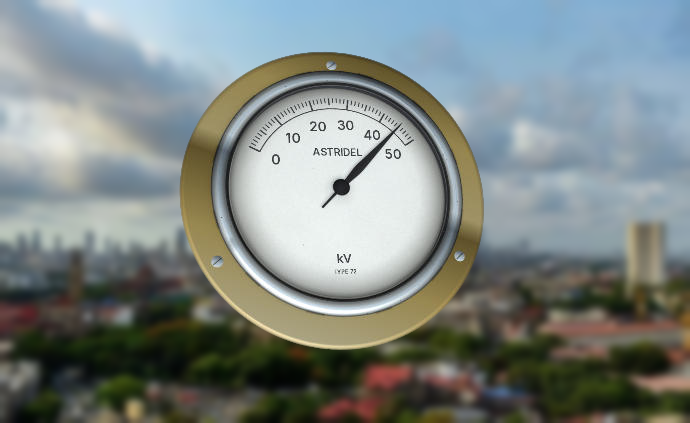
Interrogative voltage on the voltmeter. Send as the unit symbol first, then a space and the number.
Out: kV 45
